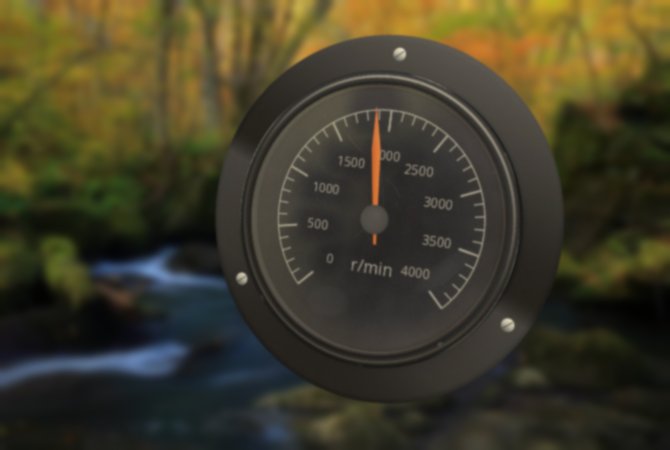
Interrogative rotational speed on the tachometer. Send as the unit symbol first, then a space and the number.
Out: rpm 1900
